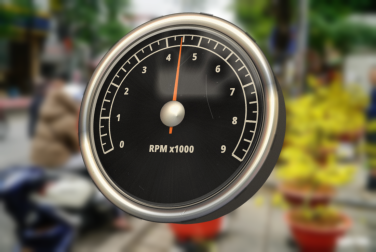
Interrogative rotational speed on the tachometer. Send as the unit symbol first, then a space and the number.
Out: rpm 4500
